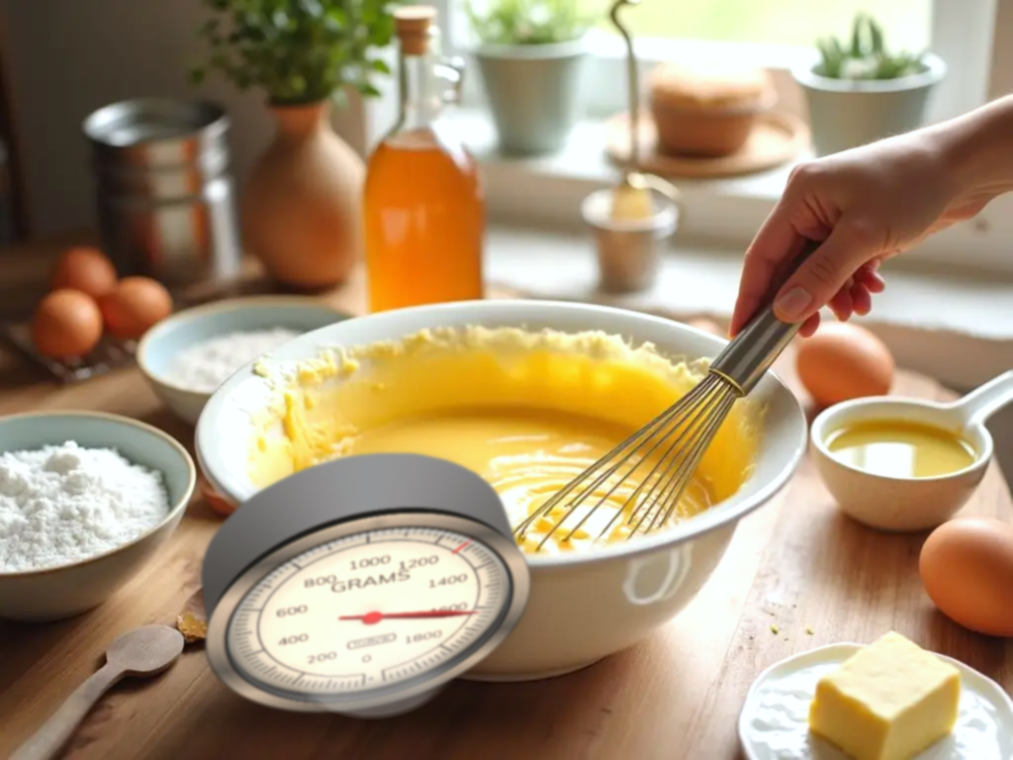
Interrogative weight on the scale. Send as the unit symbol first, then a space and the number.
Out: g 1600
